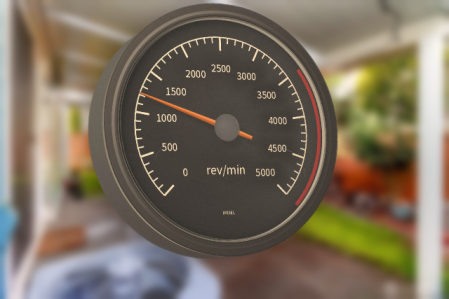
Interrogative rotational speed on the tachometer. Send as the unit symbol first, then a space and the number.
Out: rpm 1200
